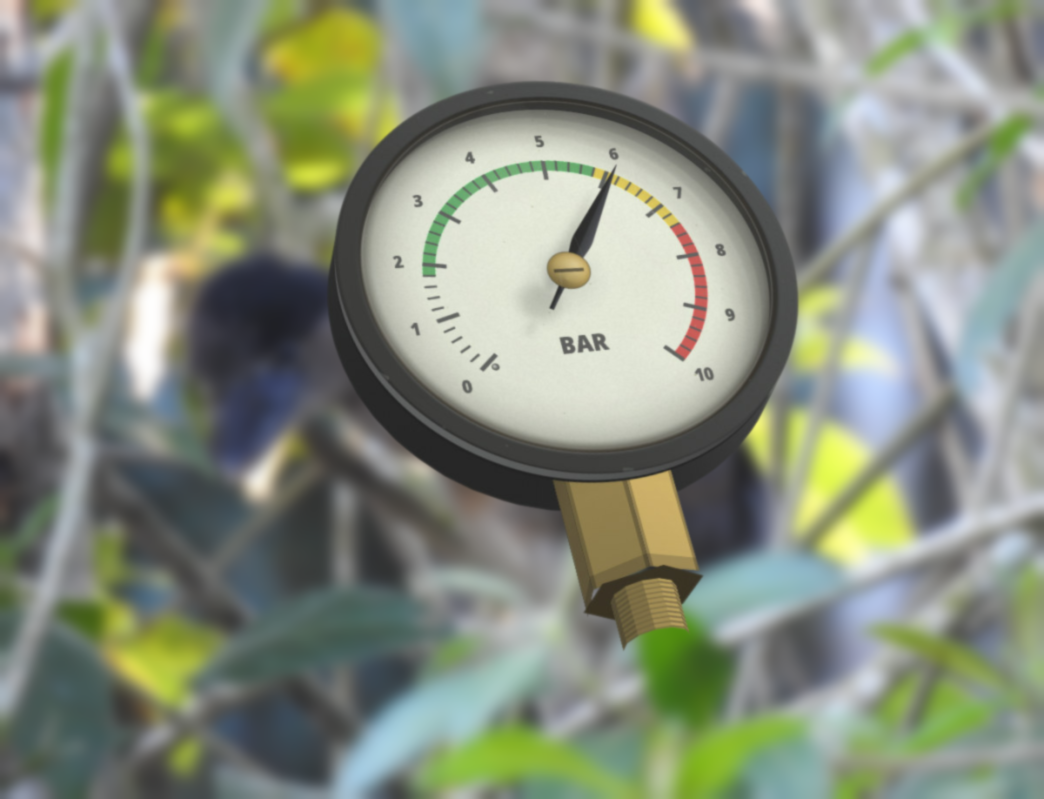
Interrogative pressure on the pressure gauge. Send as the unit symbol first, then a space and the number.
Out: bar 6.1
